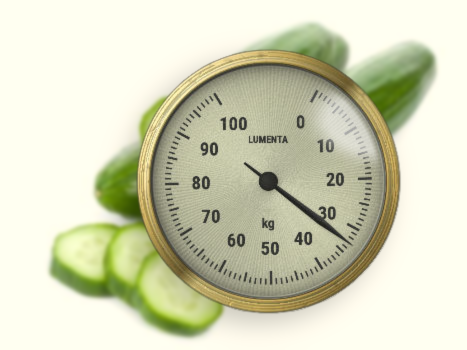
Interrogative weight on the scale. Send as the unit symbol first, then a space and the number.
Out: kg 33
